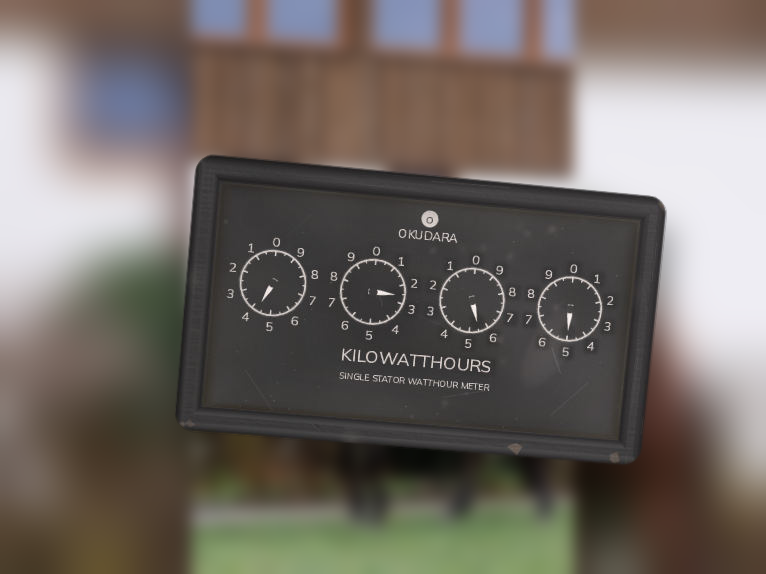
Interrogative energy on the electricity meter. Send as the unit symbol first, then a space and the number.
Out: kWh 4255
